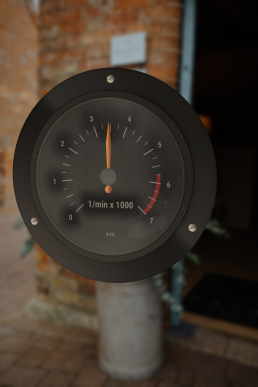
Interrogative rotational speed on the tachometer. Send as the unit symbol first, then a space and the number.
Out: rpm 3500
